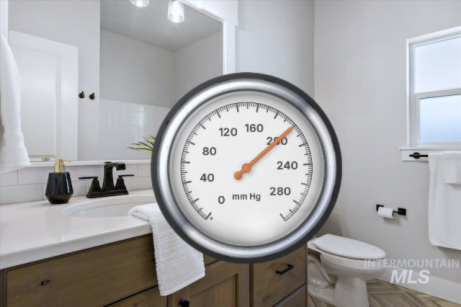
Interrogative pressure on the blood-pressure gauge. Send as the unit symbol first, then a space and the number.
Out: mmHg 200
